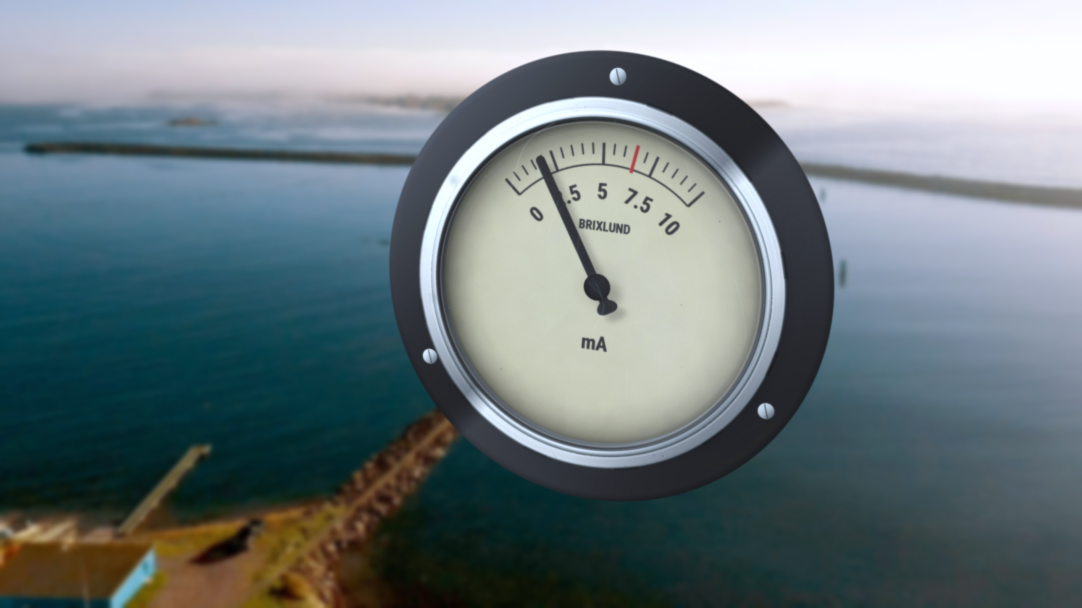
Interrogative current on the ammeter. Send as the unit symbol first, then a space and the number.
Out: mA 2
